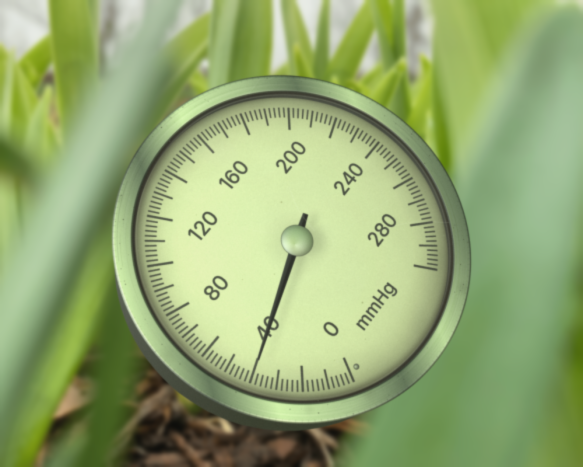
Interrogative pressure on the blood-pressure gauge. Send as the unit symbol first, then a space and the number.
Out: mmHg 40
